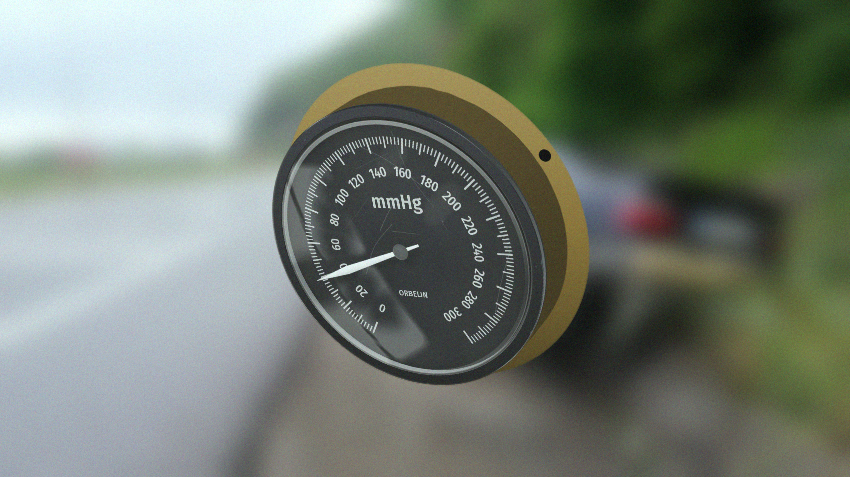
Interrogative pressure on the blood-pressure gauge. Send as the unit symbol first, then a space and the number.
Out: mmHg 40
